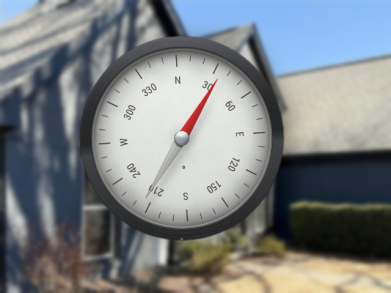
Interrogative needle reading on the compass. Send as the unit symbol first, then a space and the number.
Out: ° 35
